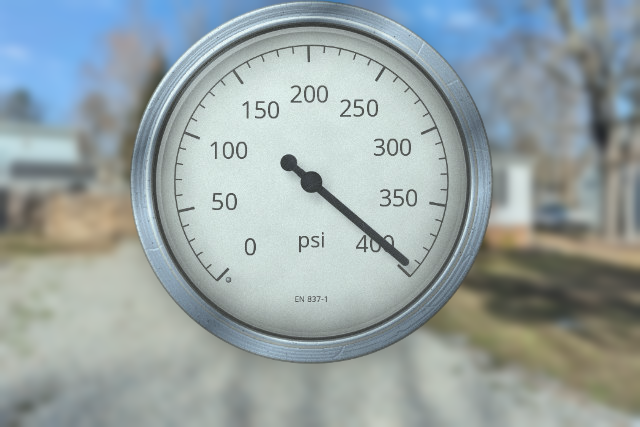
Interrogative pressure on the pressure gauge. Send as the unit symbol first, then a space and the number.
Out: psi 395
